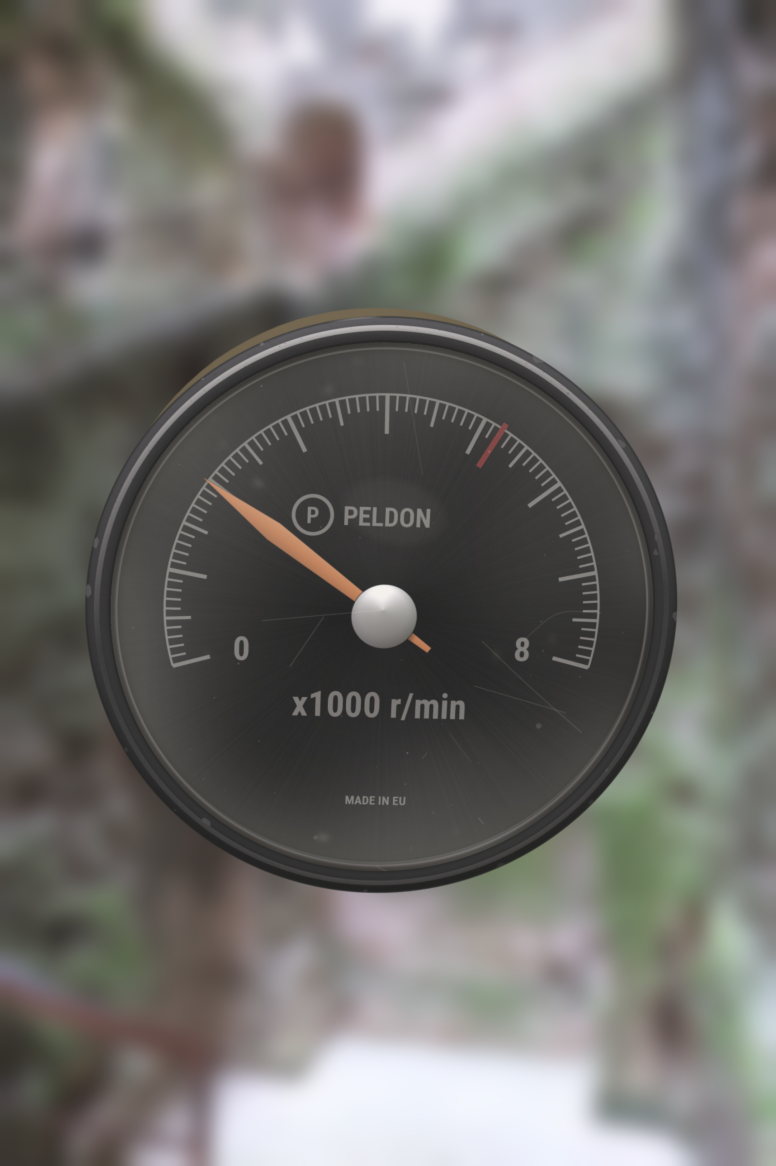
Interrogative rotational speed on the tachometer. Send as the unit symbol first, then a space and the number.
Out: rpm 2000
